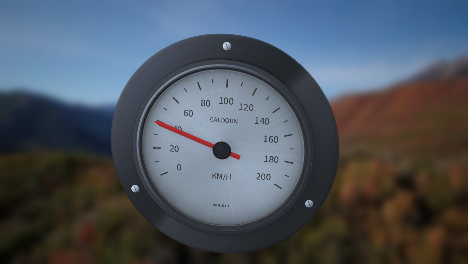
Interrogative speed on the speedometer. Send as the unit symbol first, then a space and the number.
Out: km/h 40
